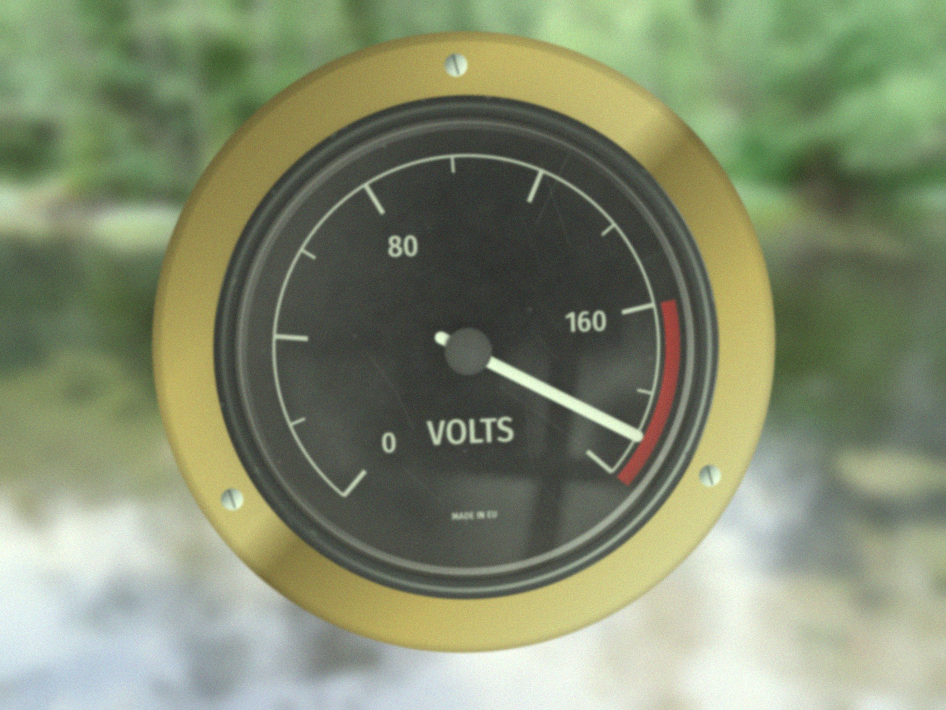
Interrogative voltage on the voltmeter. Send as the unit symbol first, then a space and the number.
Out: V 190
